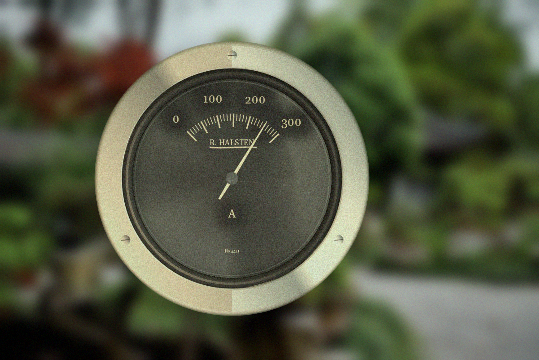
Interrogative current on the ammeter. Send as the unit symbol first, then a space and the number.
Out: A 250
